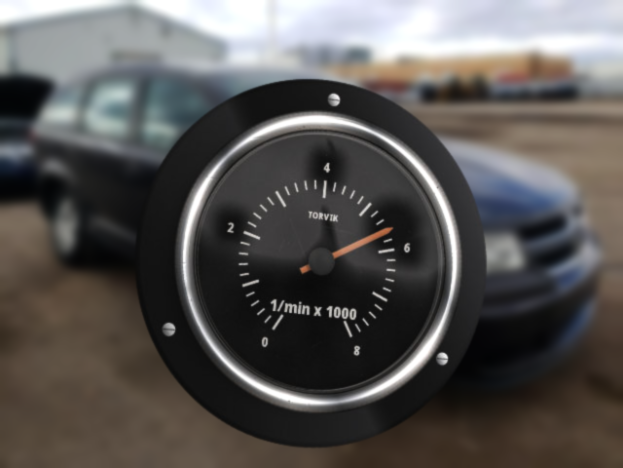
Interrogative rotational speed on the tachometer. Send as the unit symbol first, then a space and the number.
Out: rpm 5600
